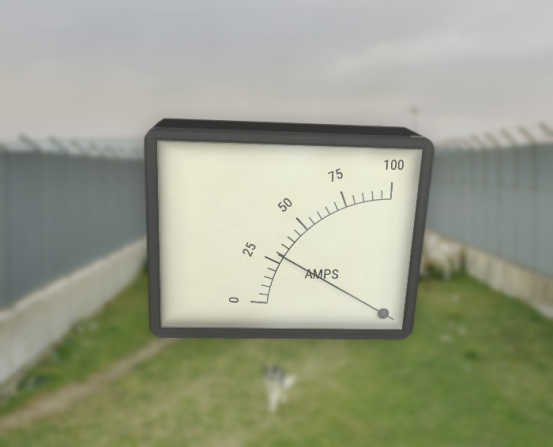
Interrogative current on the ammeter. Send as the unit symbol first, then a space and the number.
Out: A 30
